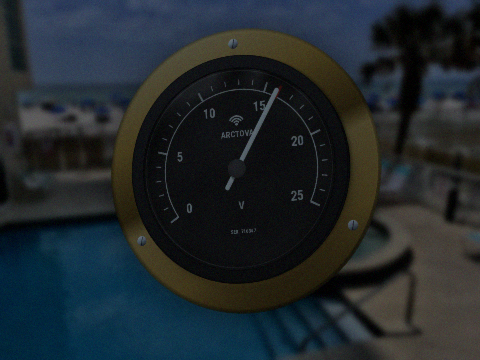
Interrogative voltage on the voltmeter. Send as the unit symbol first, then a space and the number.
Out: V 16
